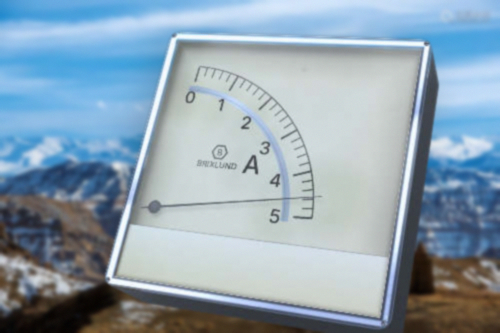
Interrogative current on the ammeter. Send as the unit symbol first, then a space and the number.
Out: A 4.6
